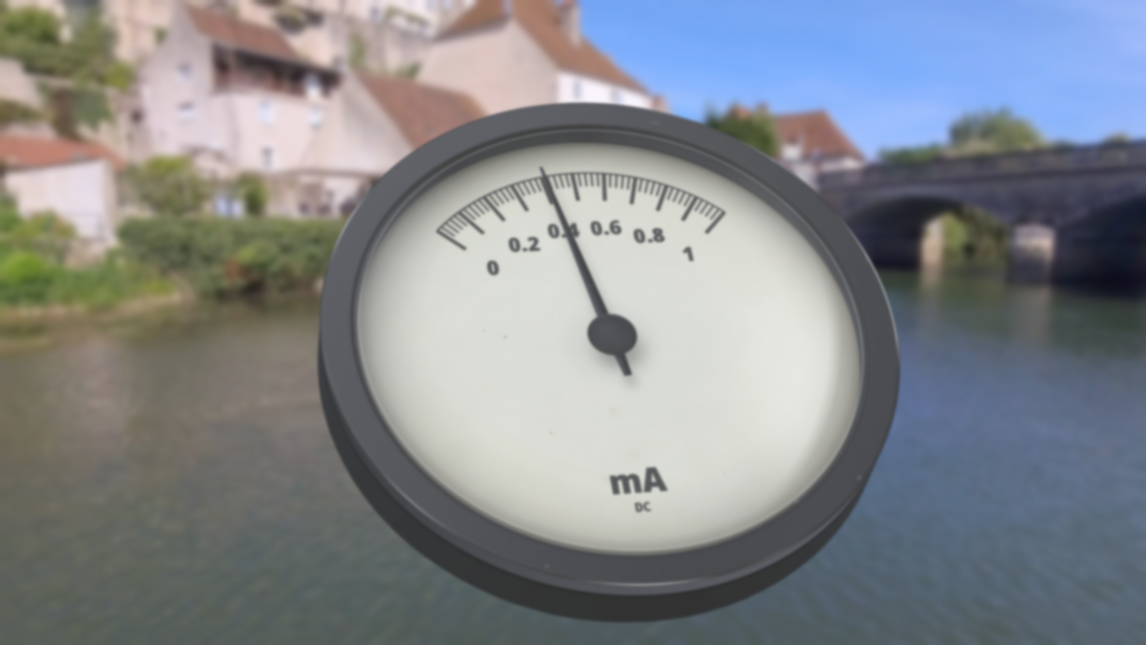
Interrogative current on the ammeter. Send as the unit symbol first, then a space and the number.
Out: mA 0.4
